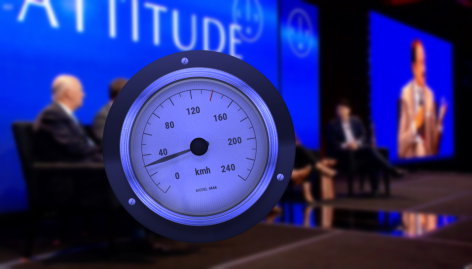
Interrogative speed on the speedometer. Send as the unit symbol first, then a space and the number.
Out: km/h 30
